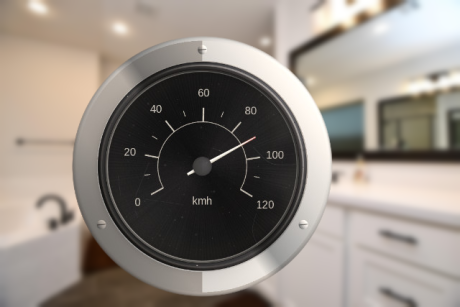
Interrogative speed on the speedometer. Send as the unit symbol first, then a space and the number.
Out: km/h 90
